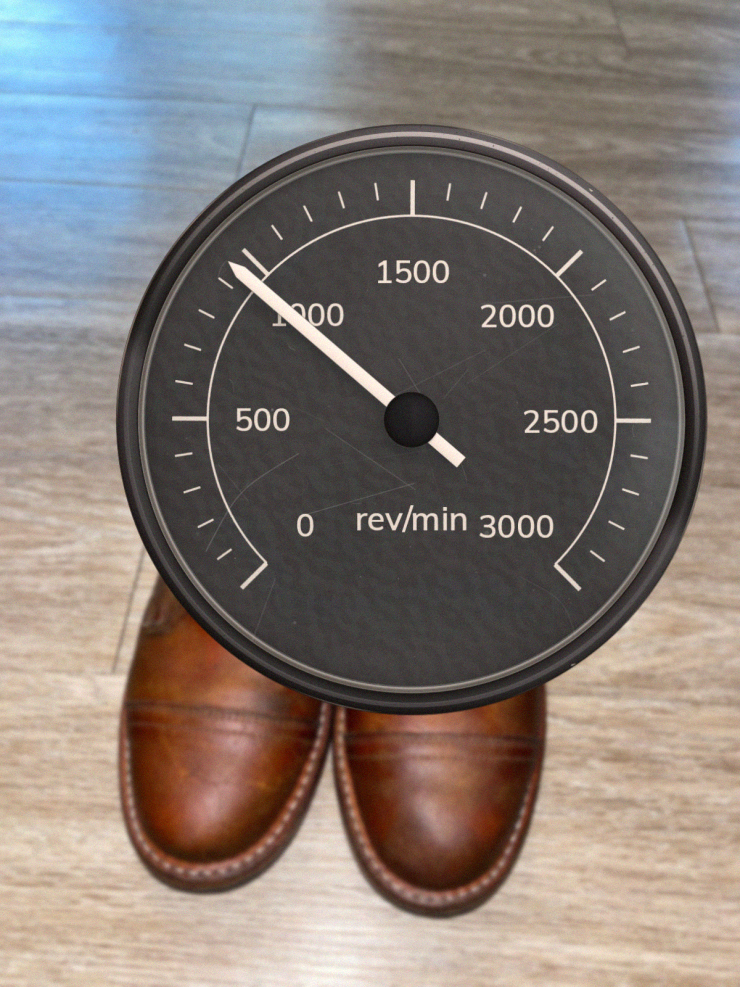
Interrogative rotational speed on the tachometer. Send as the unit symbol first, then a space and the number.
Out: rpm 950
